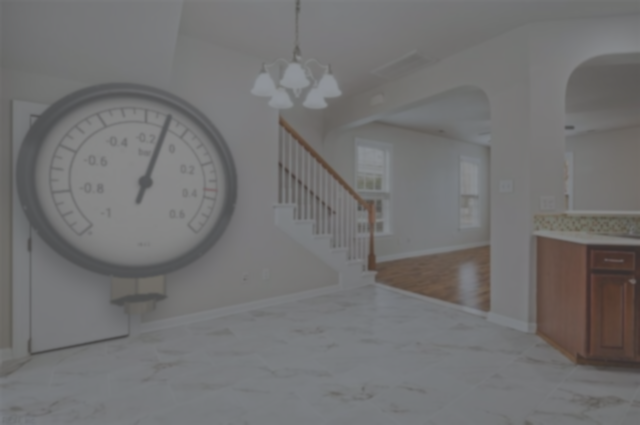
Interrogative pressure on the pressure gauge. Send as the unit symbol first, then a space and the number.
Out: bar -0.1
